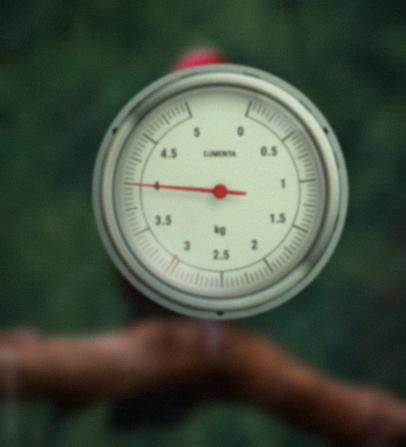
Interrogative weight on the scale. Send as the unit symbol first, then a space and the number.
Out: kg 4
